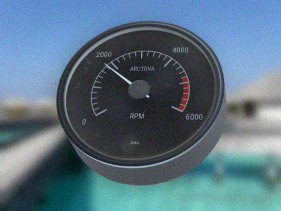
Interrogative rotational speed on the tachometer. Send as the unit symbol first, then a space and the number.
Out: rpm 1800
